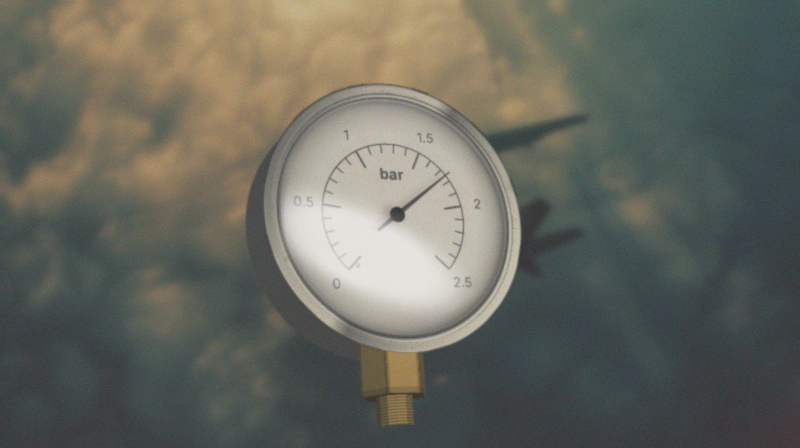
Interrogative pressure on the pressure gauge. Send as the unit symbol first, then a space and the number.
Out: bar 1.75
